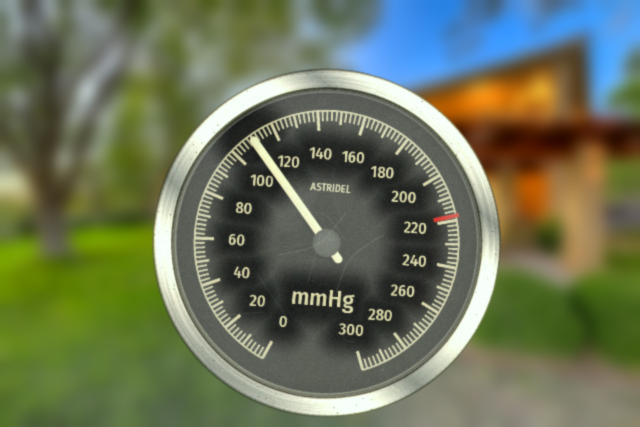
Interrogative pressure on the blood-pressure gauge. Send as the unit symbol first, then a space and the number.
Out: mmHg 110
